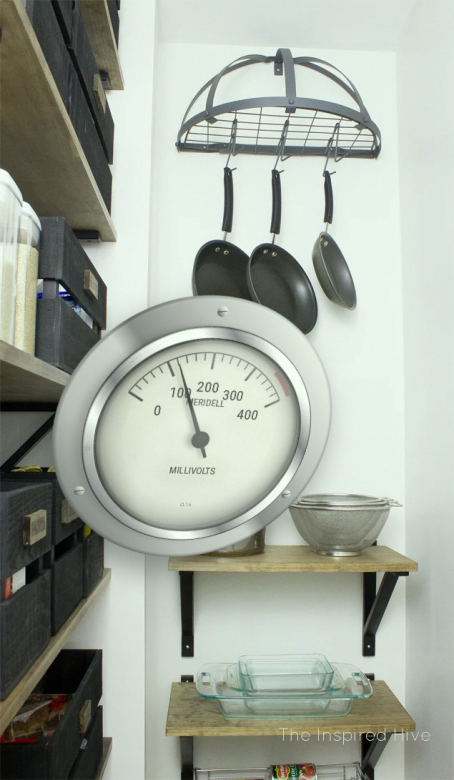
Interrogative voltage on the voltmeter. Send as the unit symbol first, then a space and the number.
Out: mV 120
